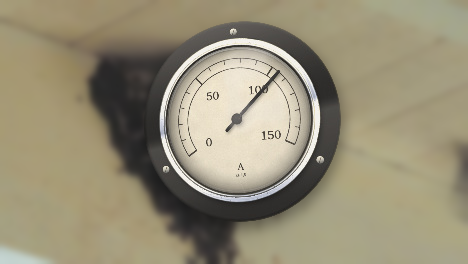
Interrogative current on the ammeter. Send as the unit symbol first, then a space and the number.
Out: A 105
